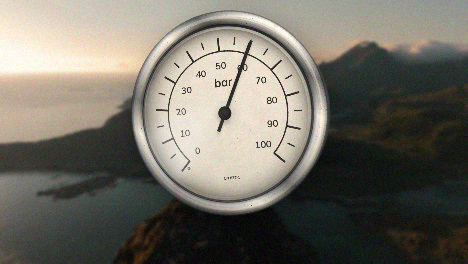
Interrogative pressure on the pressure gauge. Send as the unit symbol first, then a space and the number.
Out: bar 60
